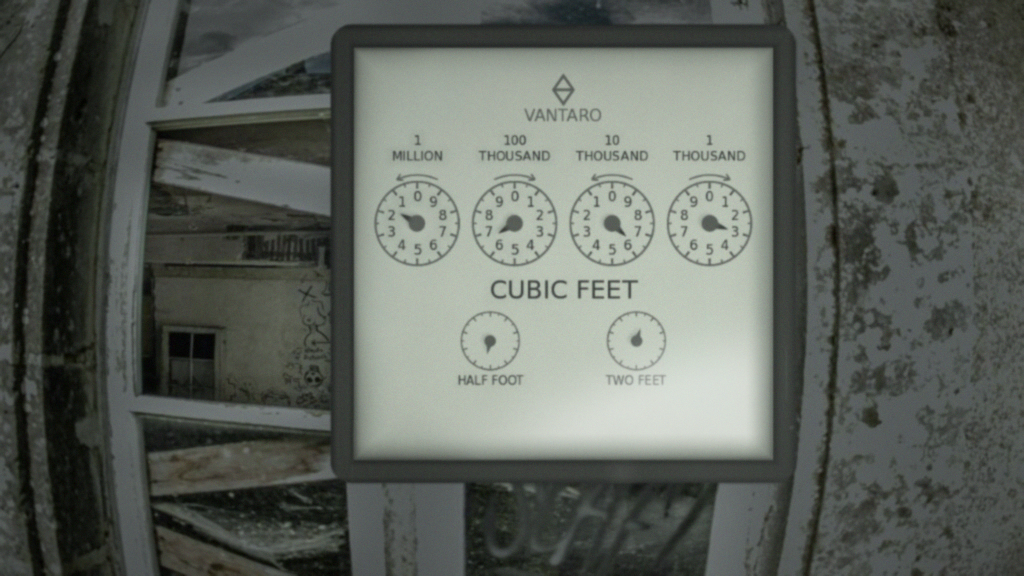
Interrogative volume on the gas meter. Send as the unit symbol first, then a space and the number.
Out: ft³ 166300
